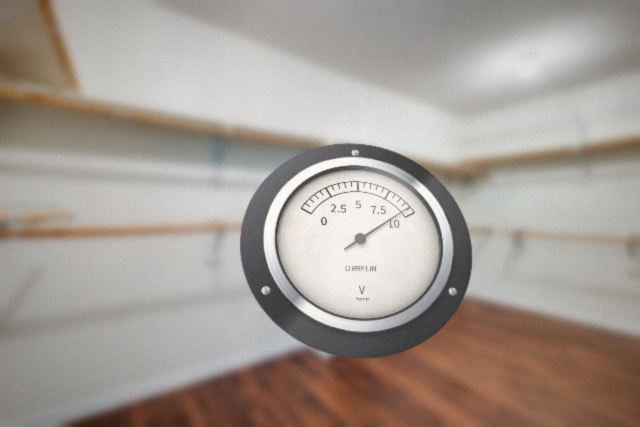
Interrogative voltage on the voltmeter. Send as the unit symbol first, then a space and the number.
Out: V 9.5
